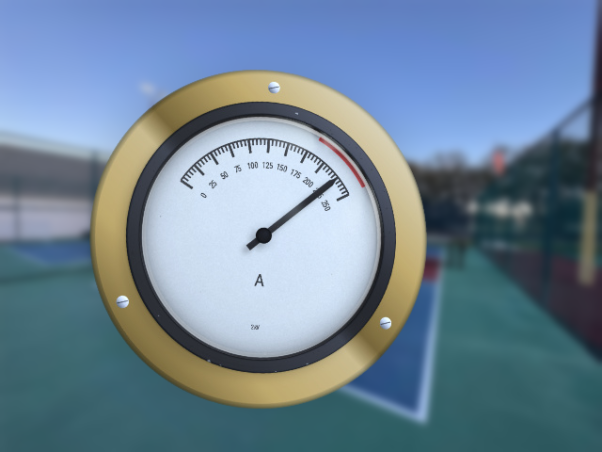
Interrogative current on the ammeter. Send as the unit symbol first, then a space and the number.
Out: A 225
